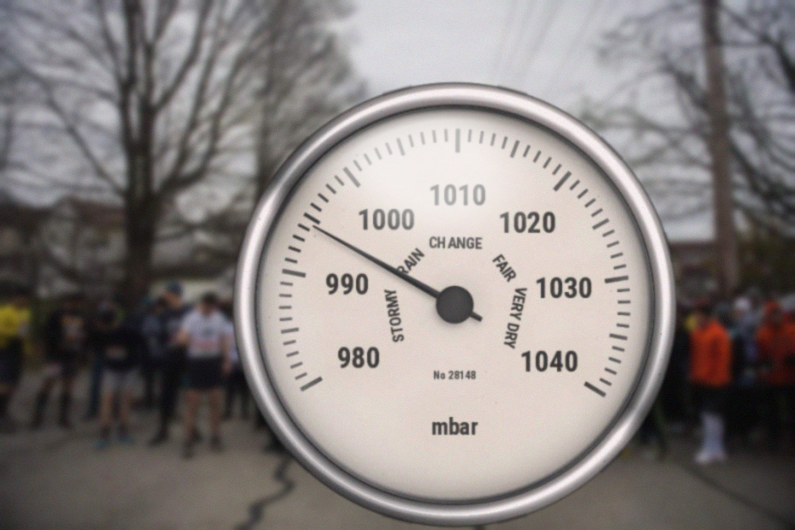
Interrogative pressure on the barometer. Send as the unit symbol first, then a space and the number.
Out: mbar 994.5
